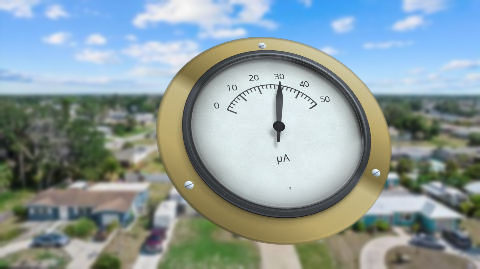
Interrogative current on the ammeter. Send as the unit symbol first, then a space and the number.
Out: µA 30
